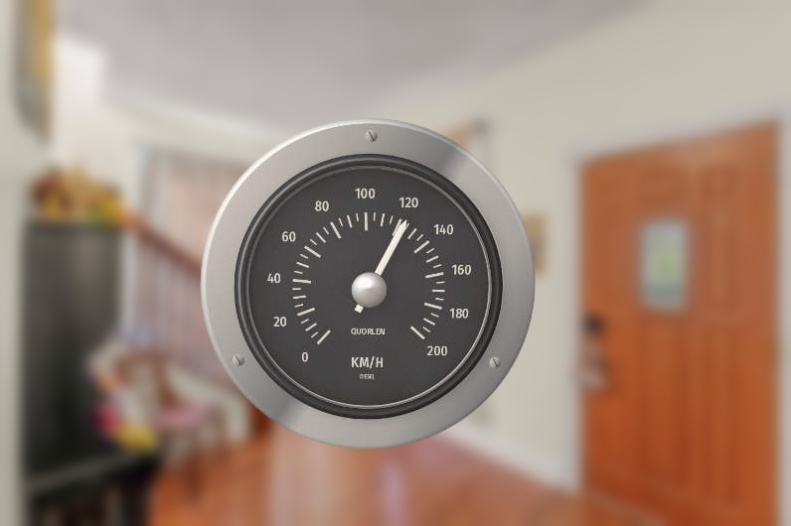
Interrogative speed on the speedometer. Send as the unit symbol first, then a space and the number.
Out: km/h 122.5
